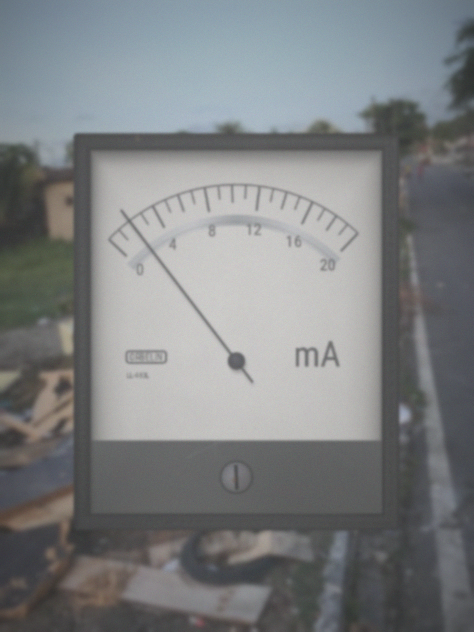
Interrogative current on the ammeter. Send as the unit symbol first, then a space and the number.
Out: mA 2
